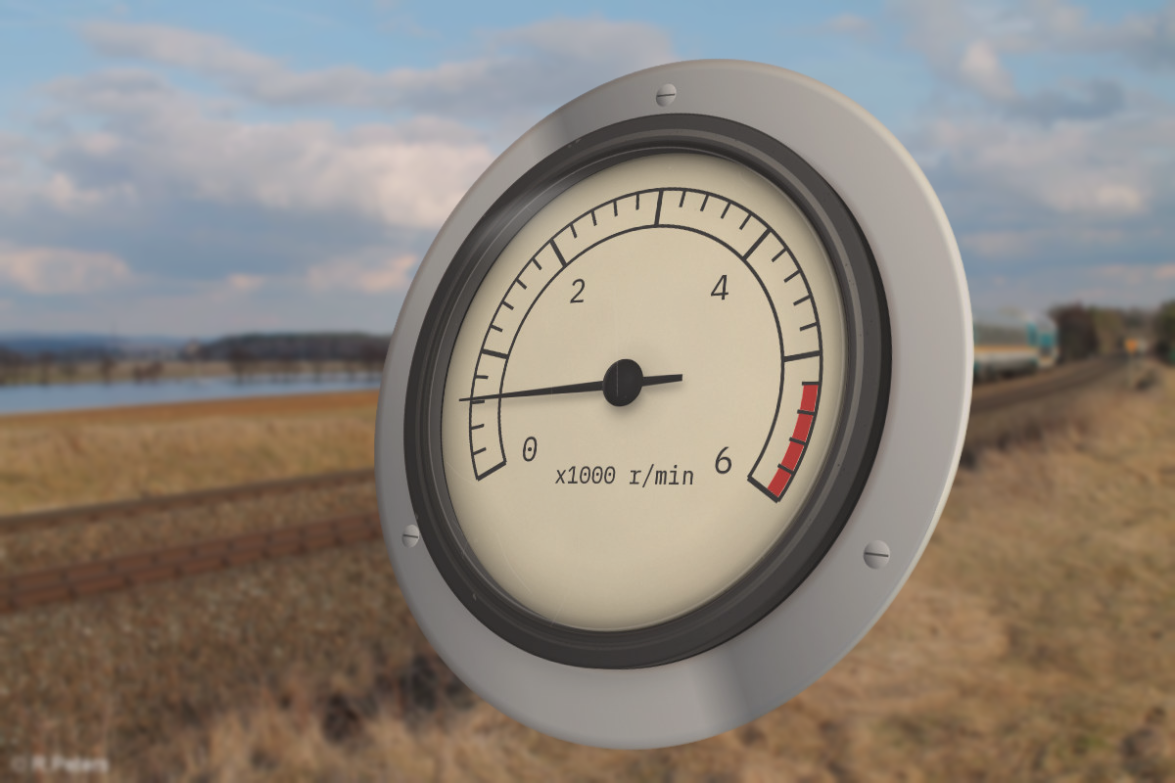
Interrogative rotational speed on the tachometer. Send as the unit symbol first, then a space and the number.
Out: rpm 600
